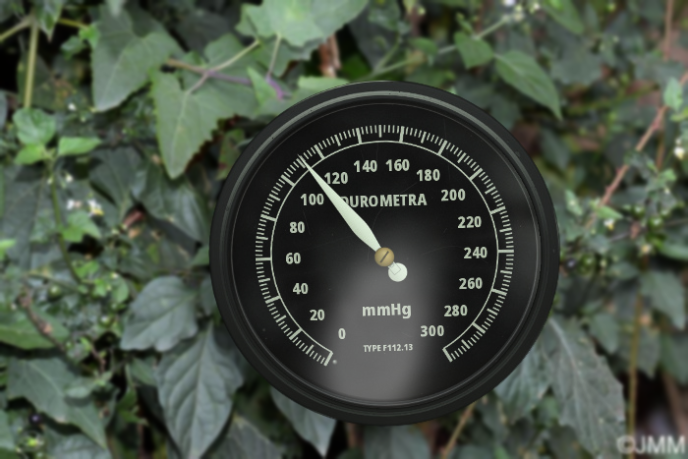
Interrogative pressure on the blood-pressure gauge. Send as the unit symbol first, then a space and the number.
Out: mmHg 112
